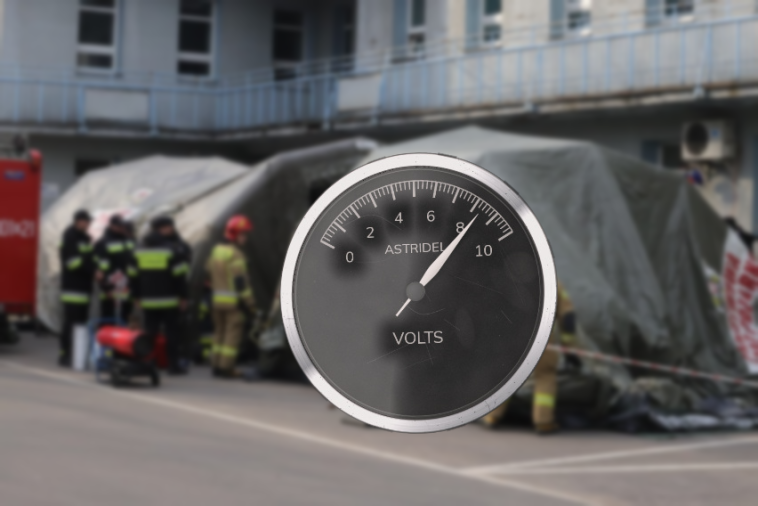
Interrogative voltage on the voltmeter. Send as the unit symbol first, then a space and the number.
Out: V 8.4
